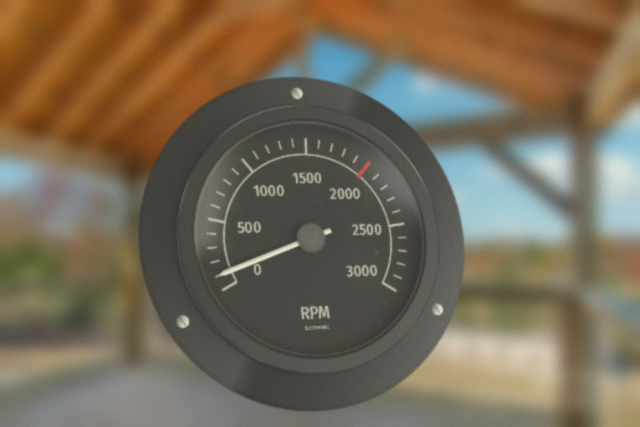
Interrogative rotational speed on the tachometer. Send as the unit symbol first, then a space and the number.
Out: rpm 100
